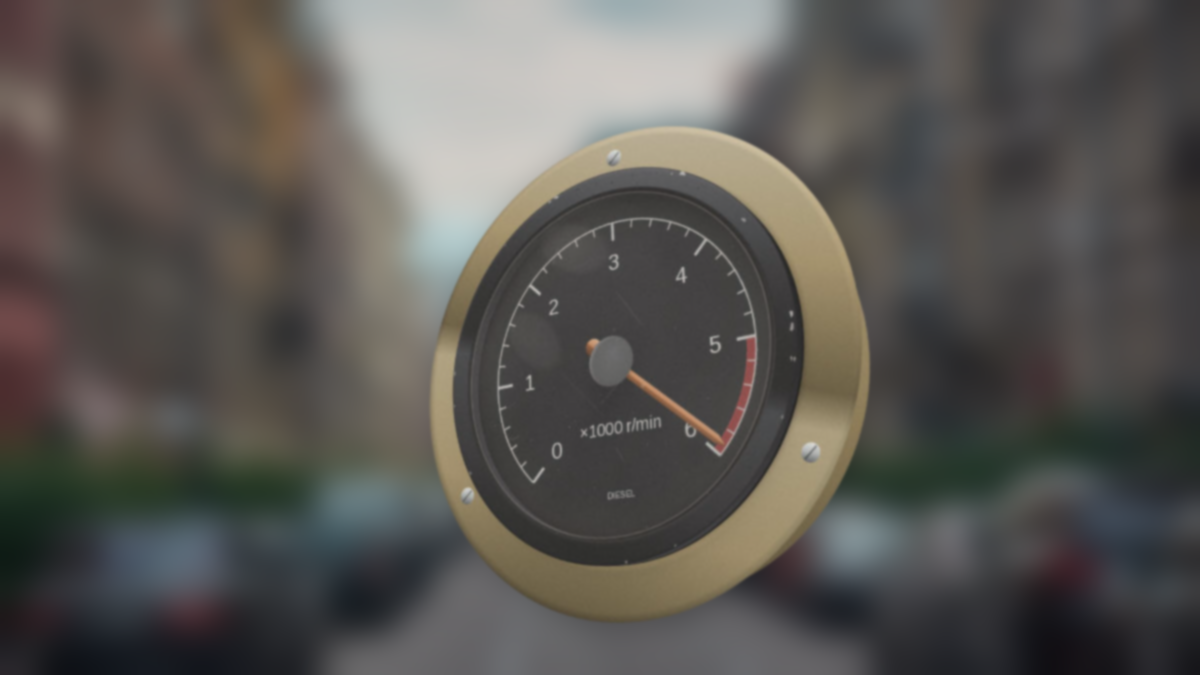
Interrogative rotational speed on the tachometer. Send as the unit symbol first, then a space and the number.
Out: rpm 5900
